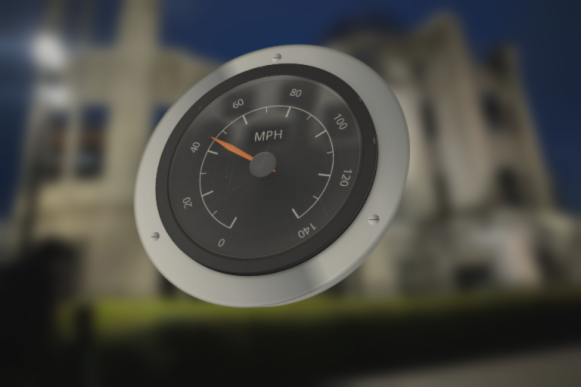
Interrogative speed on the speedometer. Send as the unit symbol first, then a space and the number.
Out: mph 45
